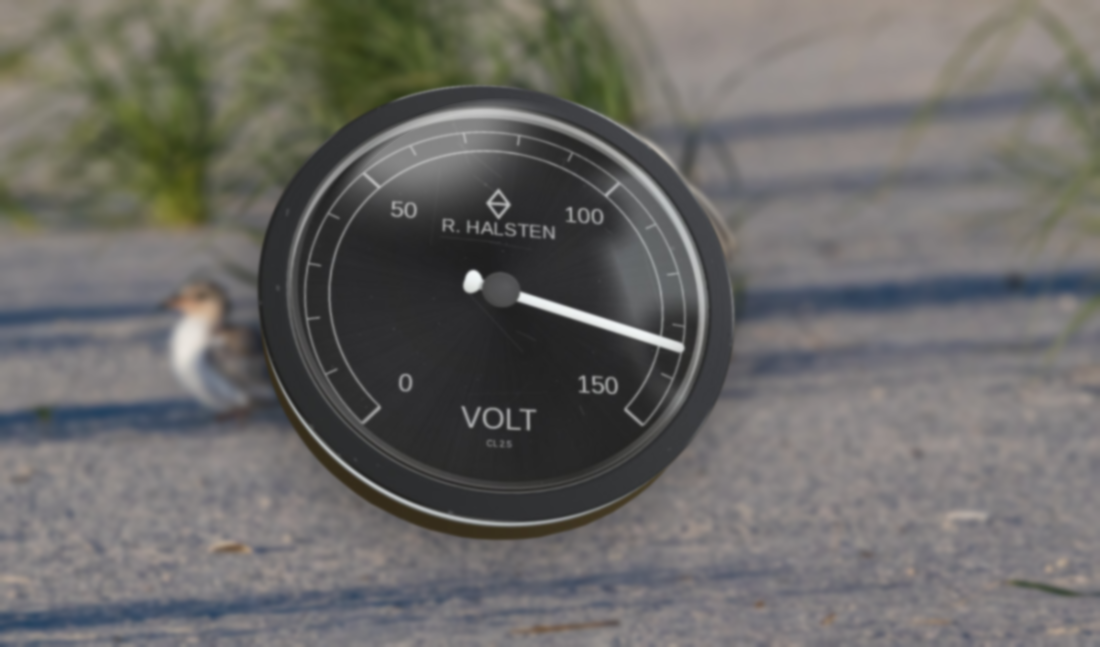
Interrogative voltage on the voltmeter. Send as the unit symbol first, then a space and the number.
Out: V 135
